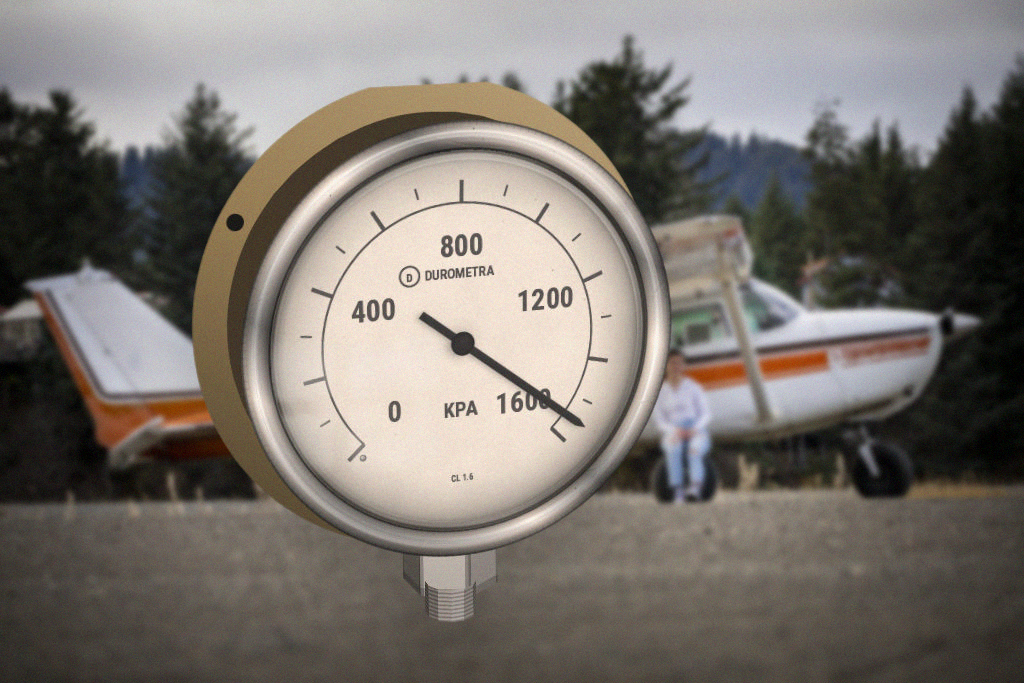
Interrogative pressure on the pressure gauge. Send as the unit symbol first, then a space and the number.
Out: kPa 1550
